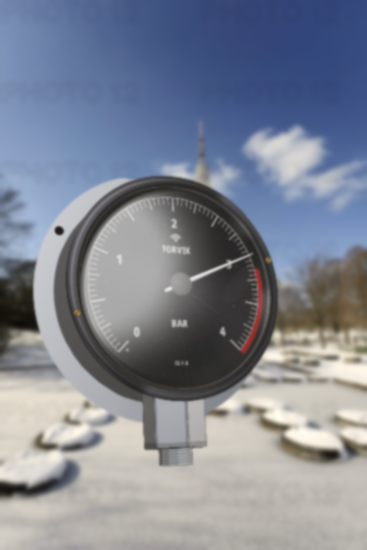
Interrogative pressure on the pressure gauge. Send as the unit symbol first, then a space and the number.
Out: bar 3
